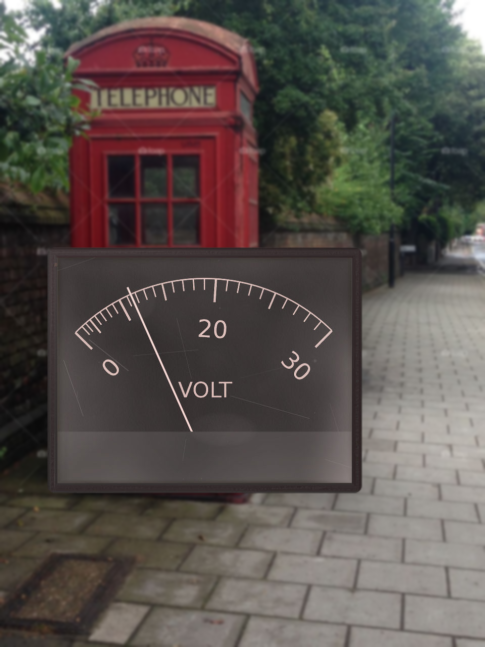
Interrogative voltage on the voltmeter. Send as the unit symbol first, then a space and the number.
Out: V 11.5
